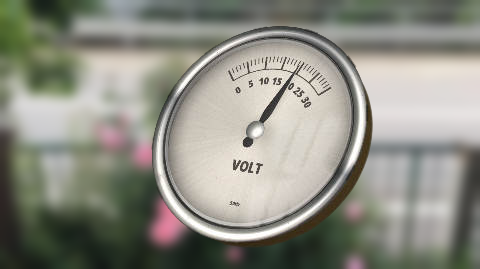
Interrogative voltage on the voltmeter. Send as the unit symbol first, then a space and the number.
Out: V 20
